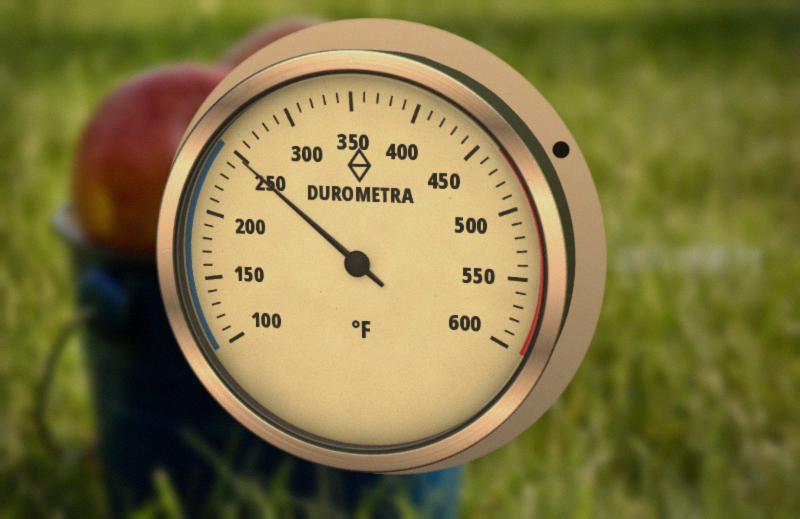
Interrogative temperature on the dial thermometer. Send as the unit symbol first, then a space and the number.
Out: °F 250
